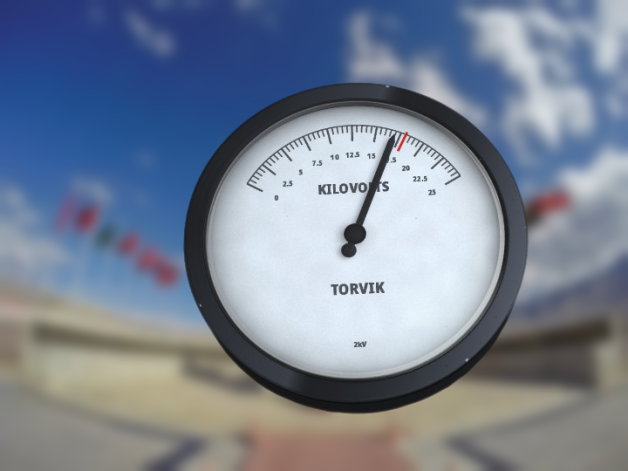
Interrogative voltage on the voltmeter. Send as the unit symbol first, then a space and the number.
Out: kV 17
